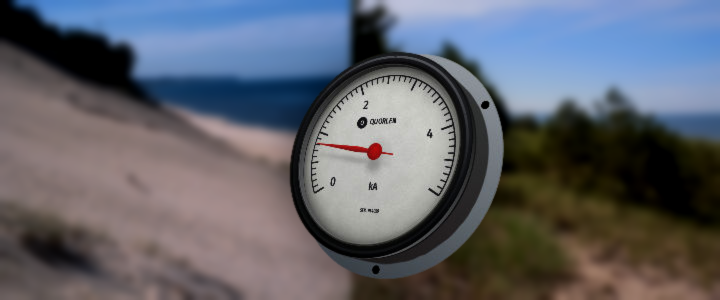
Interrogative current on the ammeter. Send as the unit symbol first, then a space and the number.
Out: kA 0.8
